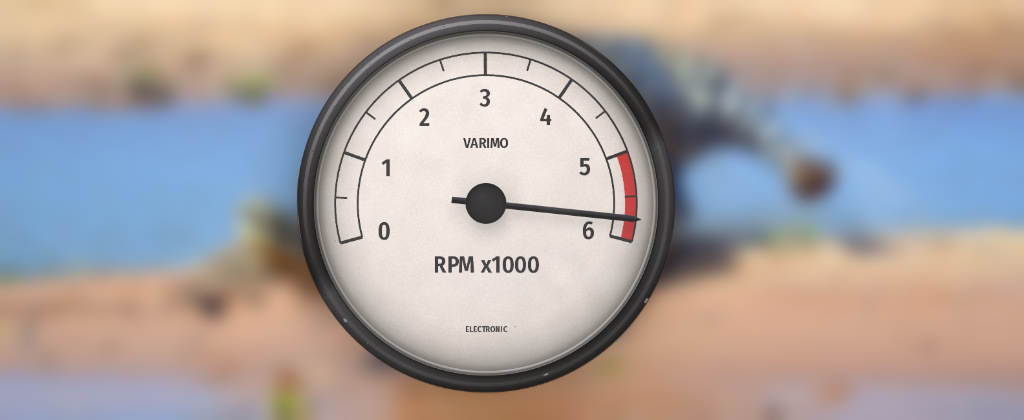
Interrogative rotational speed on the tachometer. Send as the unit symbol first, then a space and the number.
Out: rpm 5750
